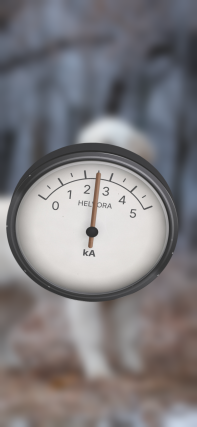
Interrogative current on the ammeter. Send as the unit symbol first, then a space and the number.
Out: kA 2.5
